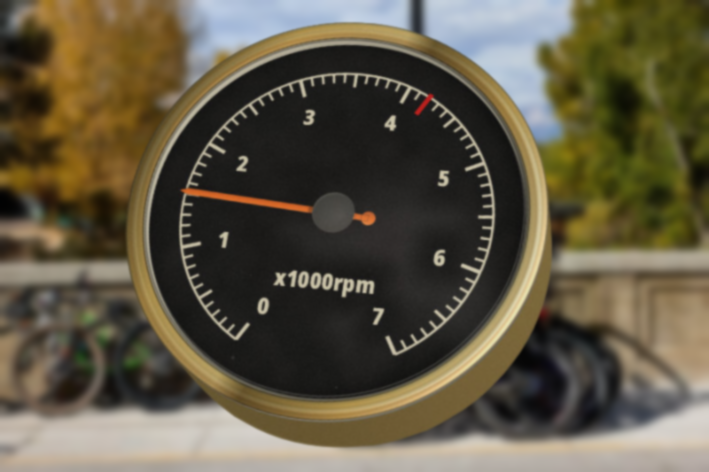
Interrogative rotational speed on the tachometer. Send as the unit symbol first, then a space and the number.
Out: rpm 1500
